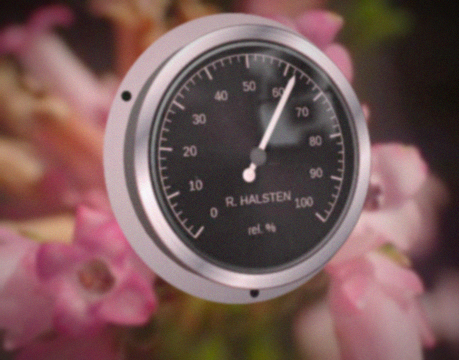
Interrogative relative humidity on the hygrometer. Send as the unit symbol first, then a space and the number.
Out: % 62
